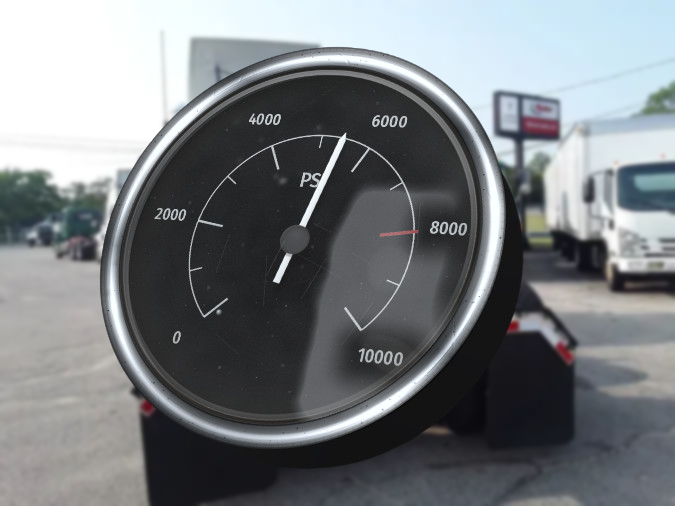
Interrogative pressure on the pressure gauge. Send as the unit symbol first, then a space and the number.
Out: psi 5500
